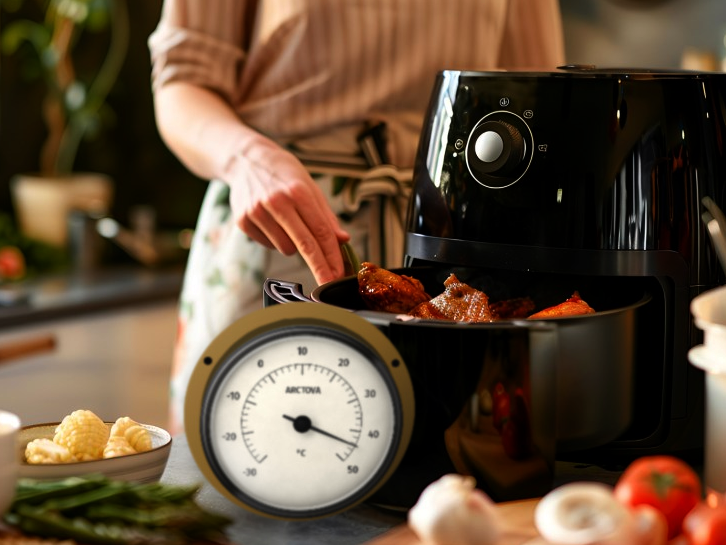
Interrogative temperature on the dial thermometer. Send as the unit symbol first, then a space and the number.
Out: °C 44
